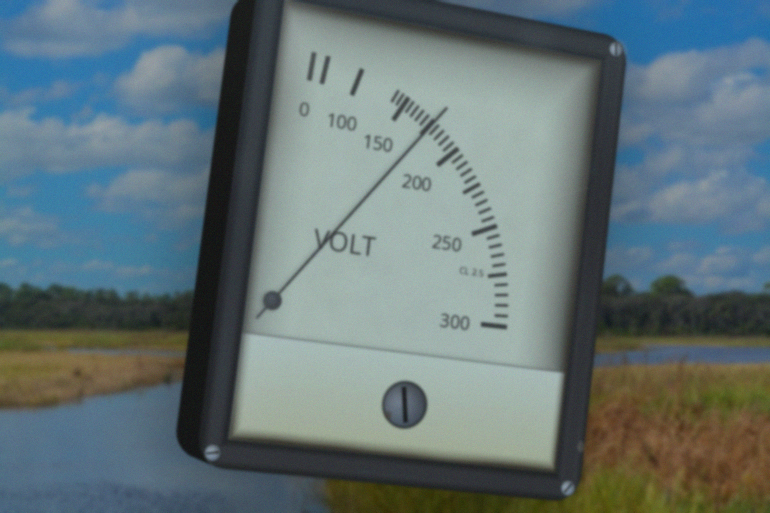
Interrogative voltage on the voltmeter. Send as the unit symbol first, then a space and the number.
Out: V 175
